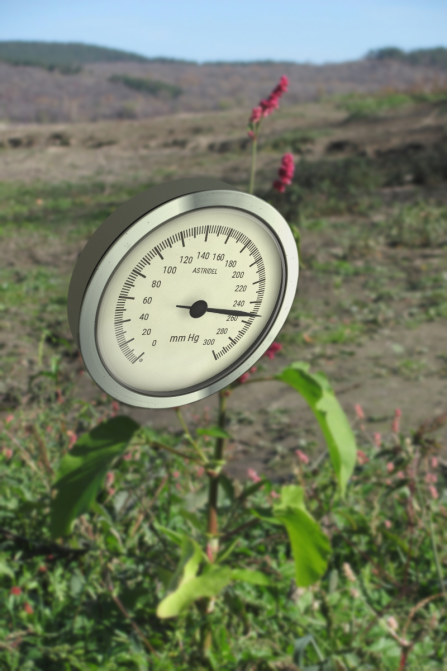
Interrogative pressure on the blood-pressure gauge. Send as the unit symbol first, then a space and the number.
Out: mmHg 250
